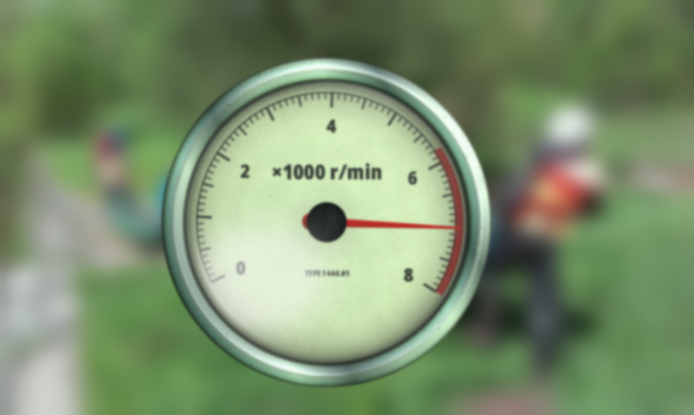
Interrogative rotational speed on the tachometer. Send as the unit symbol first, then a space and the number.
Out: rpm 7000
